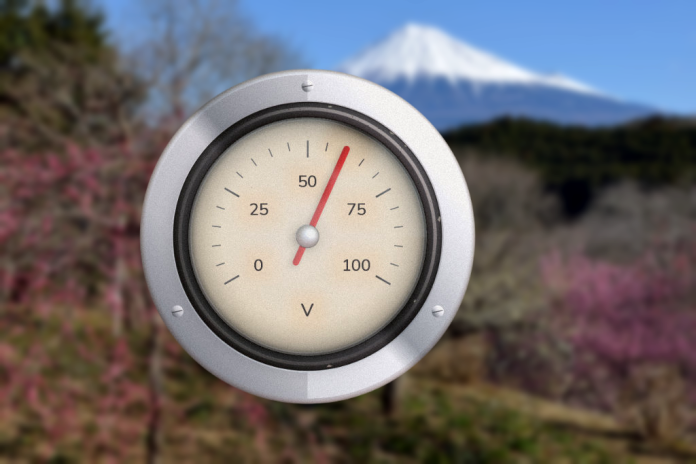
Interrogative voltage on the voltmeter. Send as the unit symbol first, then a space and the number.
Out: V 60
